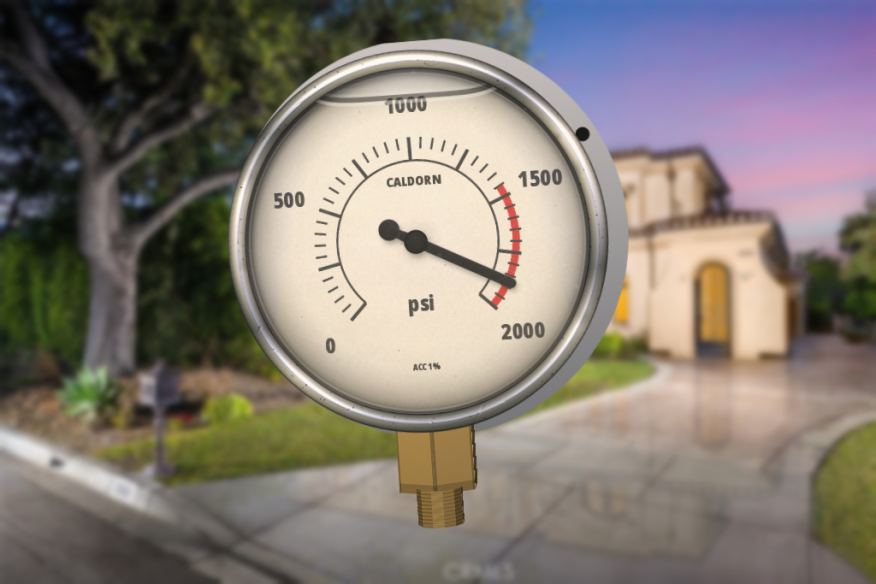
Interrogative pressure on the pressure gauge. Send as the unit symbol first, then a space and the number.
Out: psi 1875
